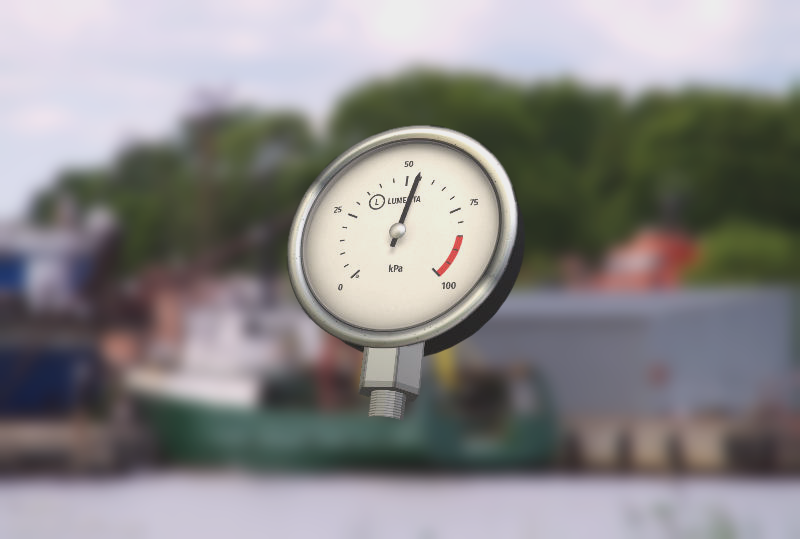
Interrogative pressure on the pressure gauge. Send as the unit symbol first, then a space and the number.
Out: kPa 55
